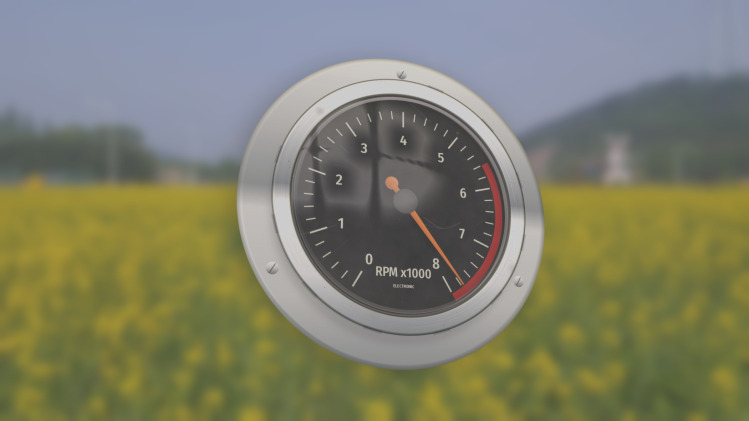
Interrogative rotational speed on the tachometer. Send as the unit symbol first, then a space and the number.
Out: rpm 7800
